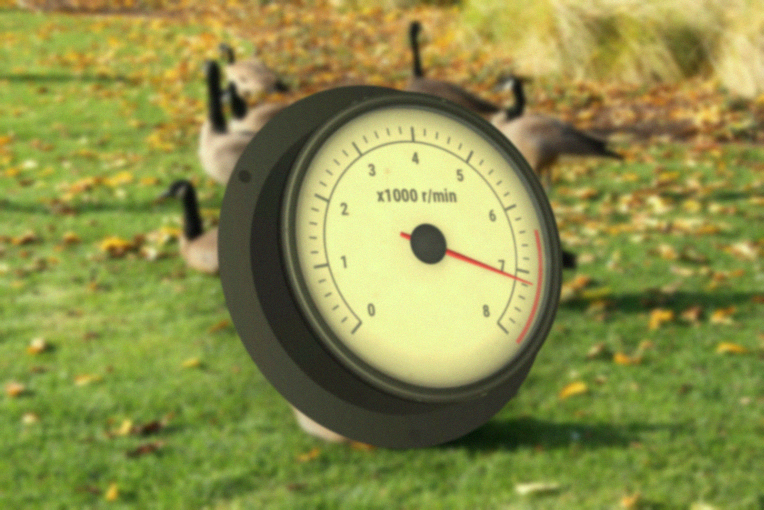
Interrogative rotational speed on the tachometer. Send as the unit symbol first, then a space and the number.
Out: rpm 7200
